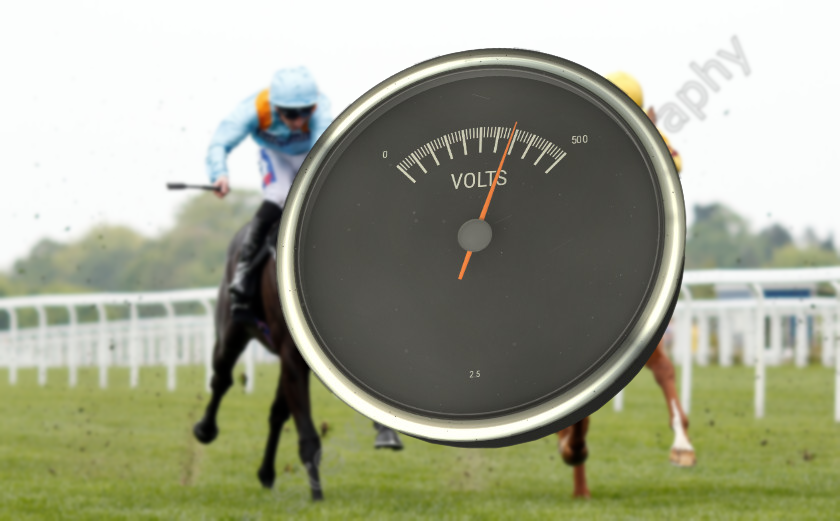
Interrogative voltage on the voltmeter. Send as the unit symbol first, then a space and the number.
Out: V 350
